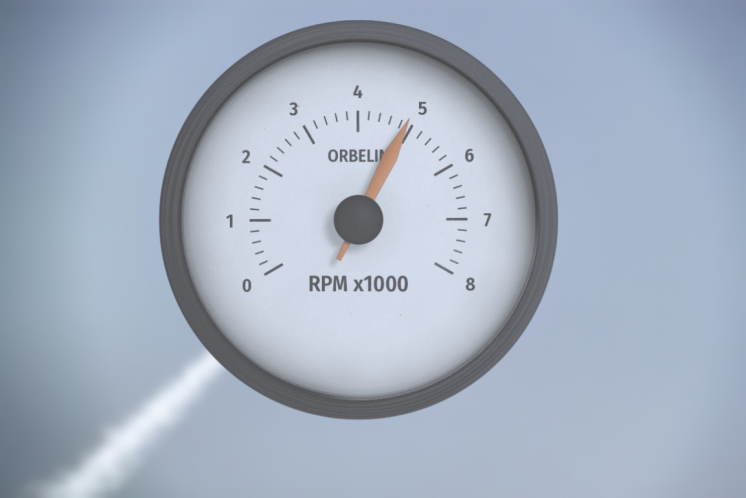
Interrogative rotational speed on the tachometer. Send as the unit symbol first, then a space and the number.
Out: rpm 4900
